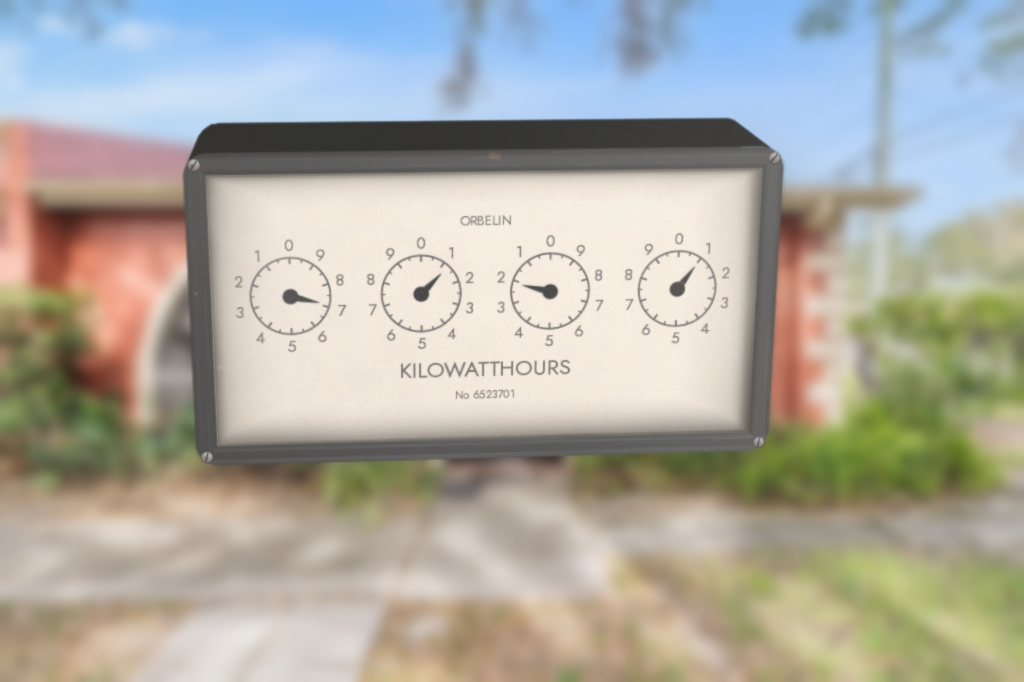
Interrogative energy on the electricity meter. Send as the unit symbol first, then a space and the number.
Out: kWh 7121
